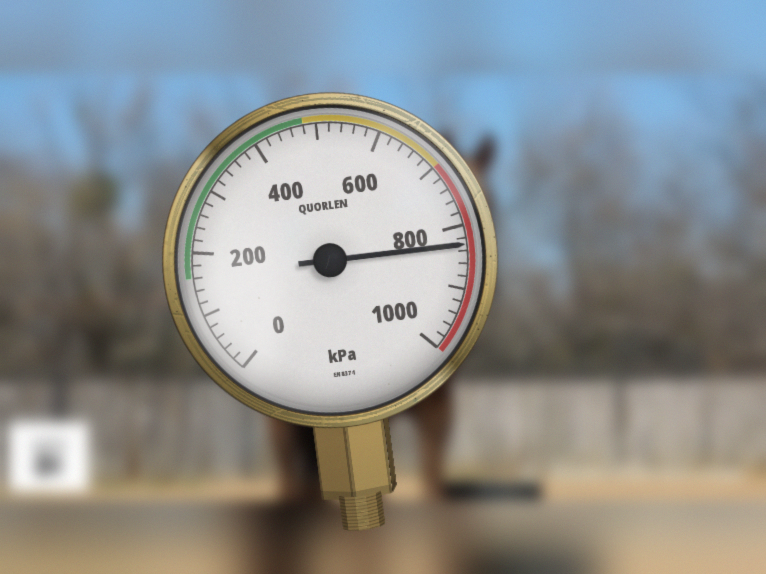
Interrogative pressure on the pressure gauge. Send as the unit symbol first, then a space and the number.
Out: kPa 830
